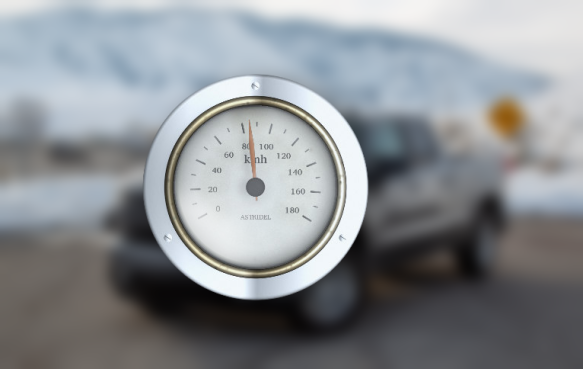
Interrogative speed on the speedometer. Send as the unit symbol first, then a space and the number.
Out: km/h 85
